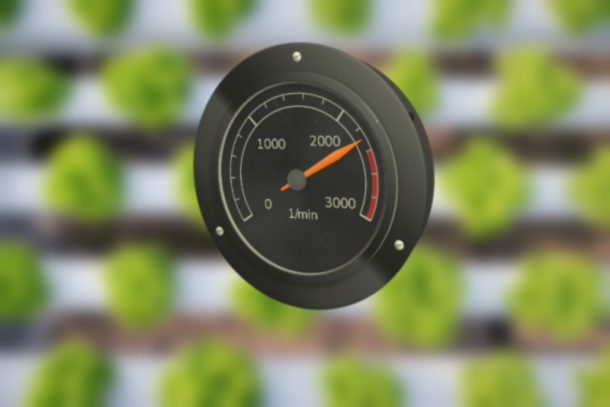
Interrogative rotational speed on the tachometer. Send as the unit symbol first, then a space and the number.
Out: rpm 2300
